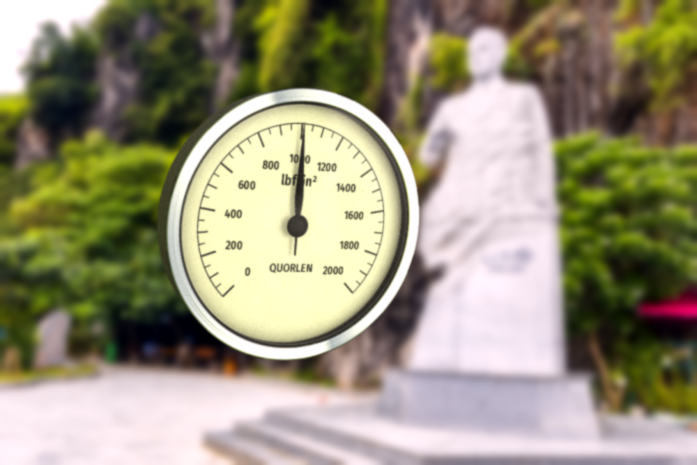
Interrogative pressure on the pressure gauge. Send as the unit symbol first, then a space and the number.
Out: psi 1000
